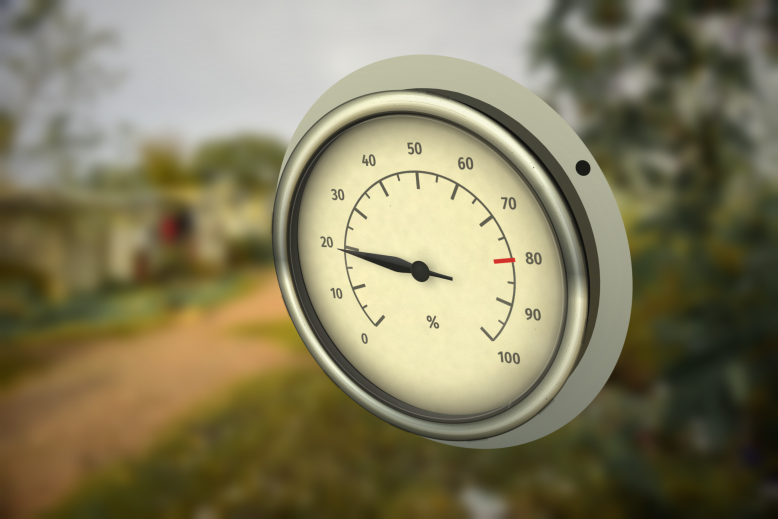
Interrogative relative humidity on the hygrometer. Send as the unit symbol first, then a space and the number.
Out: % 20
